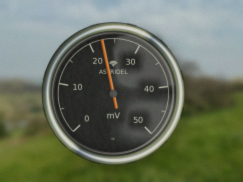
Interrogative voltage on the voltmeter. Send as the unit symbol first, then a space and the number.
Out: mV 22.5
